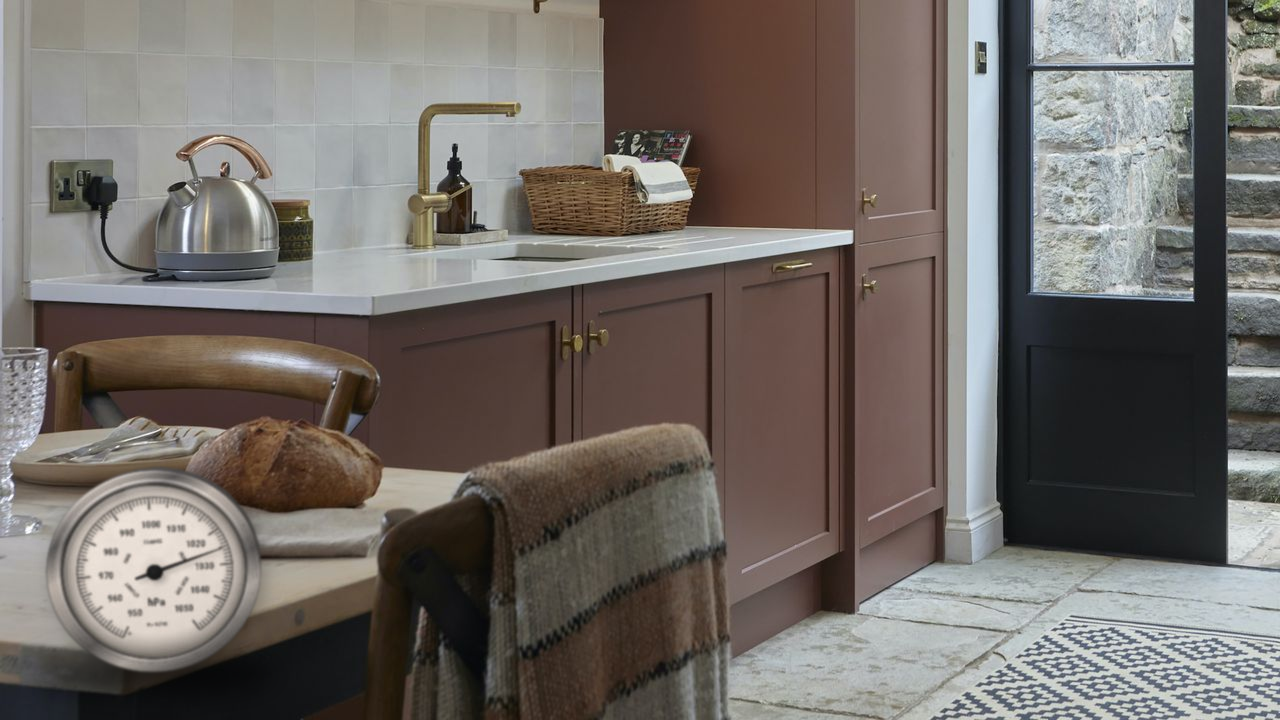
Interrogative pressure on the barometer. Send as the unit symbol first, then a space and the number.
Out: hPa 1025
